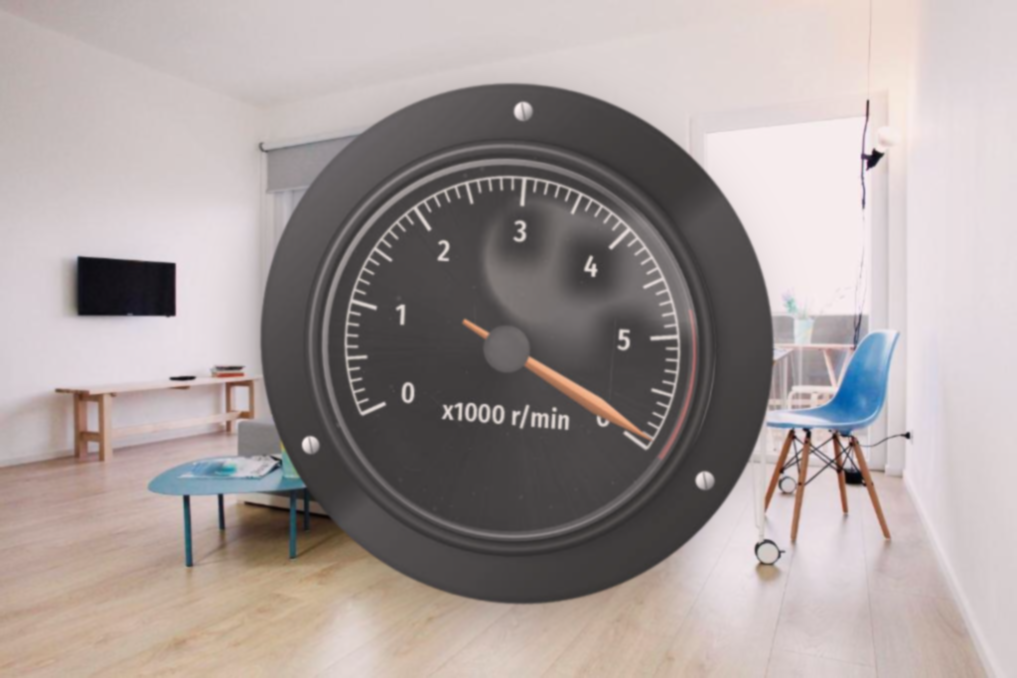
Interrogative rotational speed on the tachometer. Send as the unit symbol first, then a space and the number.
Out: rpm 5900
